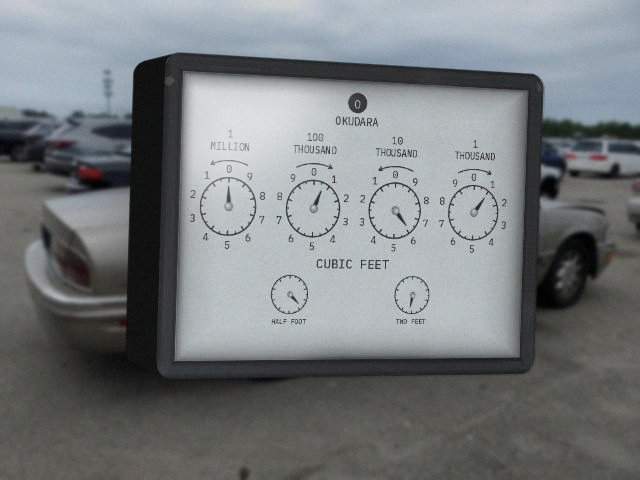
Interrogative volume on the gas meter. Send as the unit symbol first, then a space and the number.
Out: ft³ 6100
